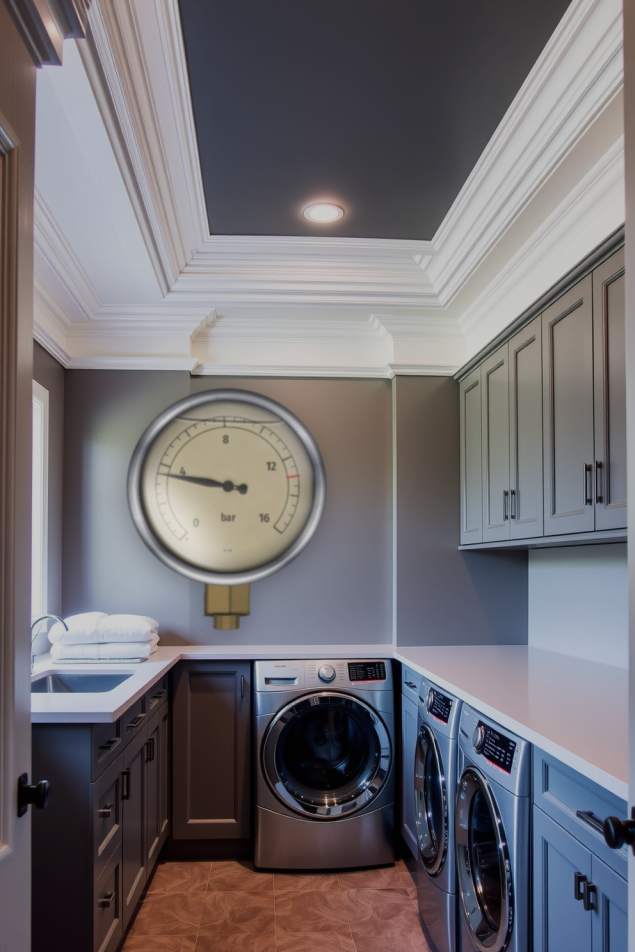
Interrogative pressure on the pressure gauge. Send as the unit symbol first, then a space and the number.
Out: bar 3.5
